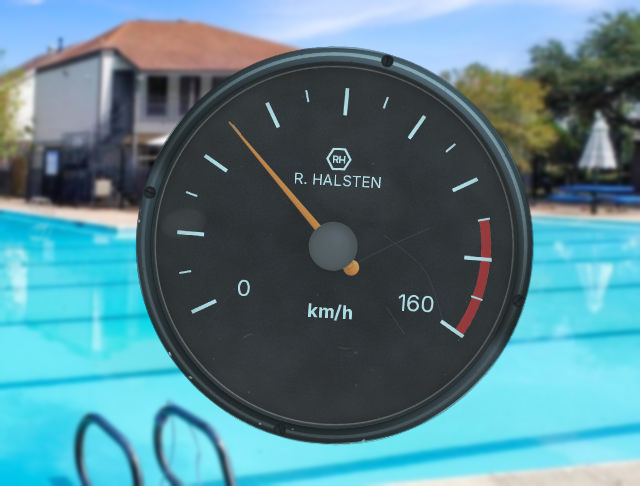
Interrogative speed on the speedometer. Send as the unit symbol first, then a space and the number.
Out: km/h 50
